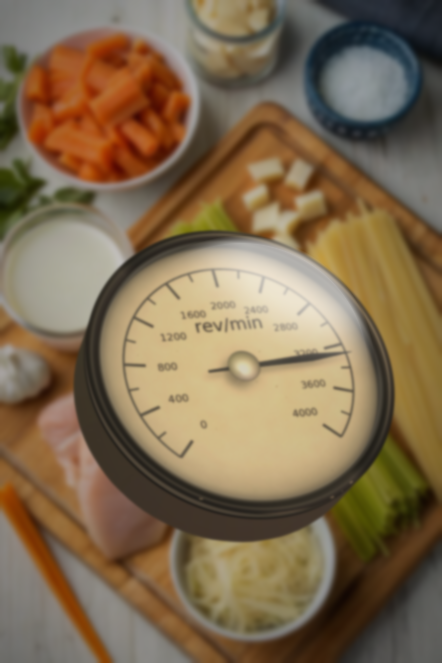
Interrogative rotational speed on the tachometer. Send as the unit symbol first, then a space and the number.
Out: rpm 3300
